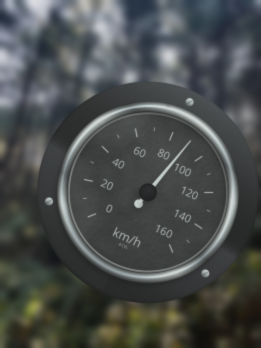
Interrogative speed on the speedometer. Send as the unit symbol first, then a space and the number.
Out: km/h 90
